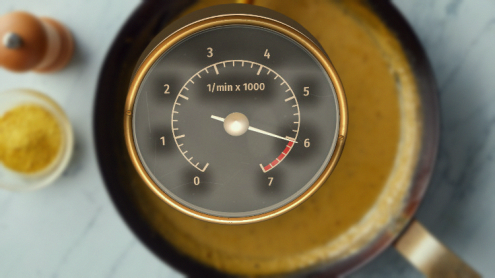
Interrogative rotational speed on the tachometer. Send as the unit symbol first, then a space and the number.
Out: rpm 6000
